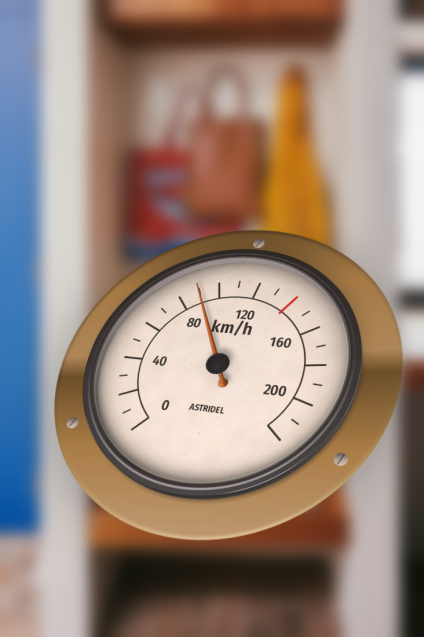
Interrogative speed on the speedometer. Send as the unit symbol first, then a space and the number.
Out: km/h 90
